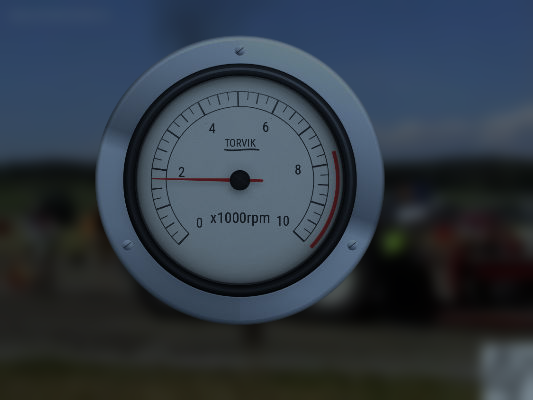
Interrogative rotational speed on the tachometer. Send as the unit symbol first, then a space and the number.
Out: rpm 1750
